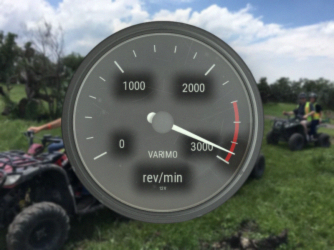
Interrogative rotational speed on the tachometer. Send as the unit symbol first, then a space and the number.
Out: rpm 2900
